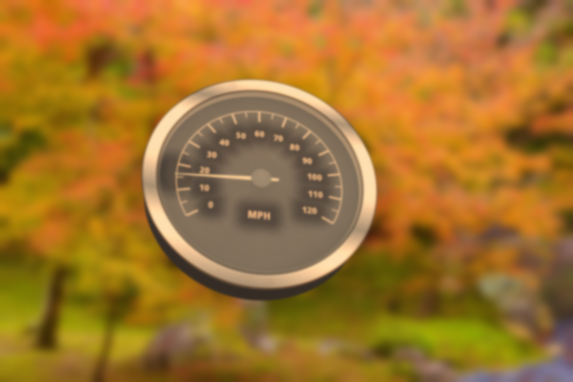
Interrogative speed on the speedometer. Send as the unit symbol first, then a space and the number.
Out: mph 15
